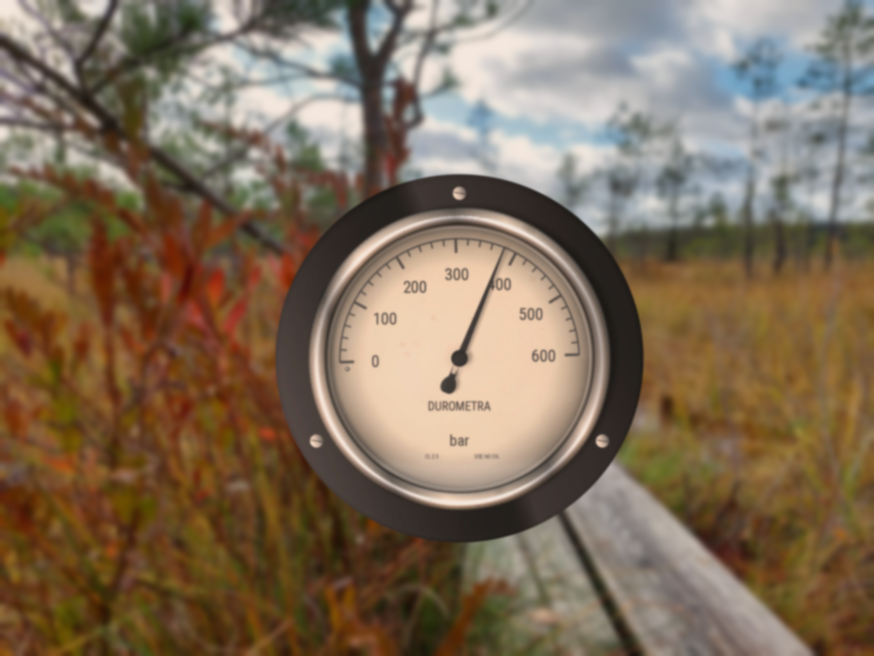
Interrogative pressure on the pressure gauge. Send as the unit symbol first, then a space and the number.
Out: bar 380
